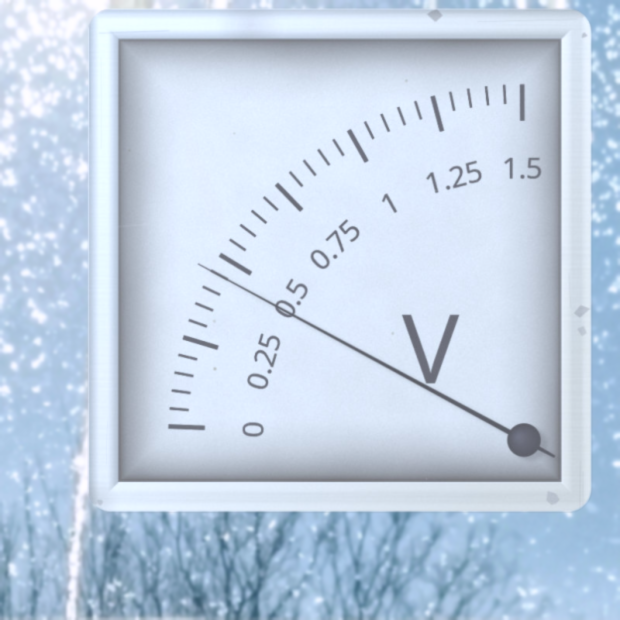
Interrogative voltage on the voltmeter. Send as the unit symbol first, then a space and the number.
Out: V 0.45
